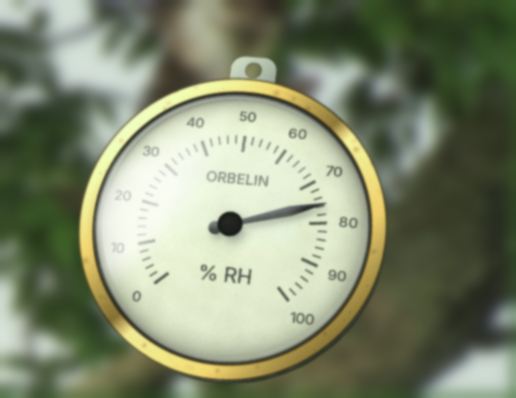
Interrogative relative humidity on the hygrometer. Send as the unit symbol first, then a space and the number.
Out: % 76
